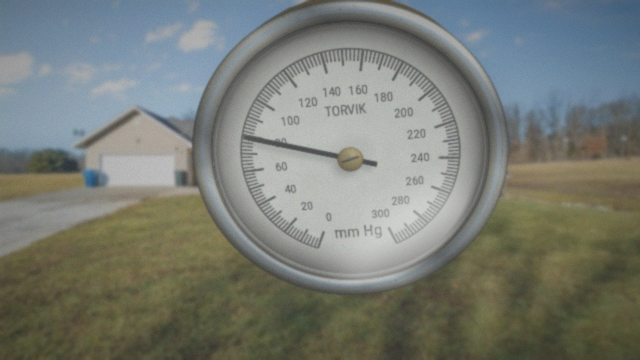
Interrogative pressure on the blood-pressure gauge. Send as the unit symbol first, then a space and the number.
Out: mmHg 80
